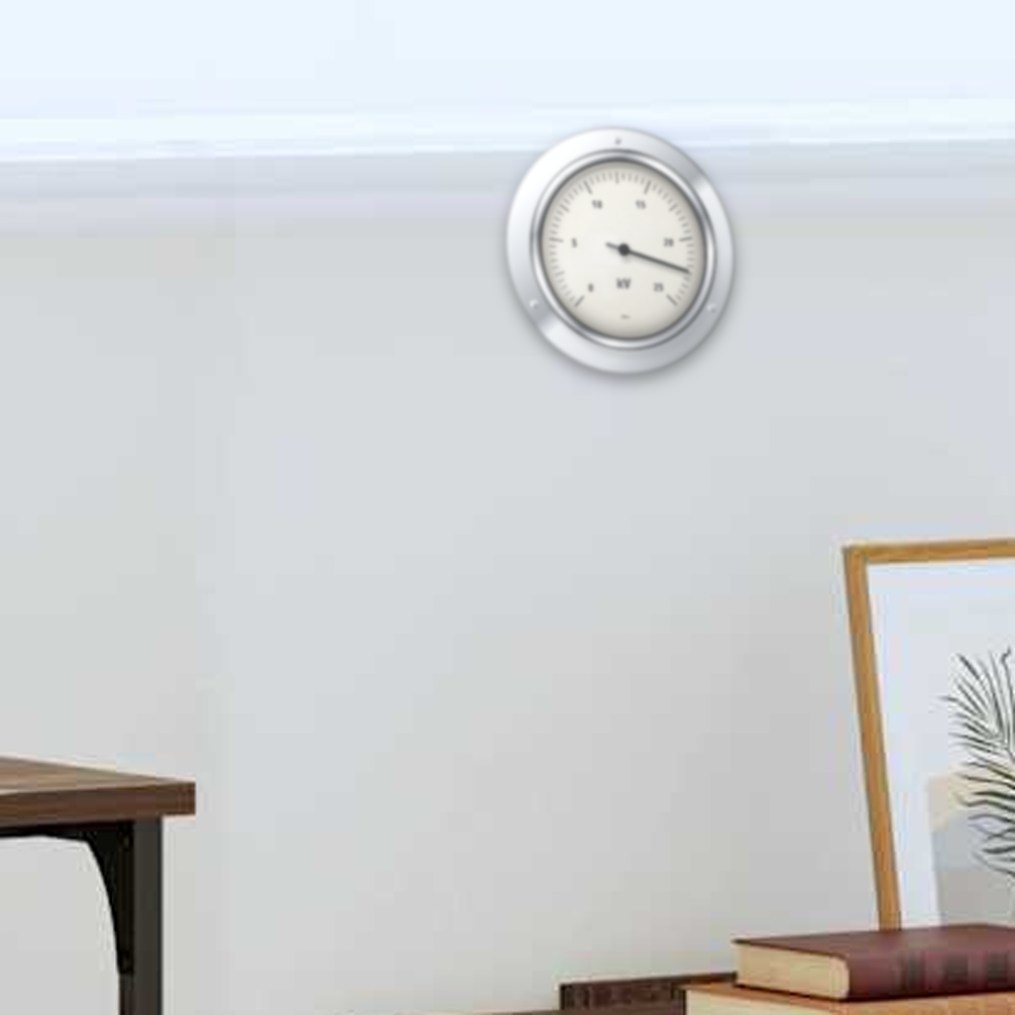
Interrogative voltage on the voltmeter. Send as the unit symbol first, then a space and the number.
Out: kV 22.5
